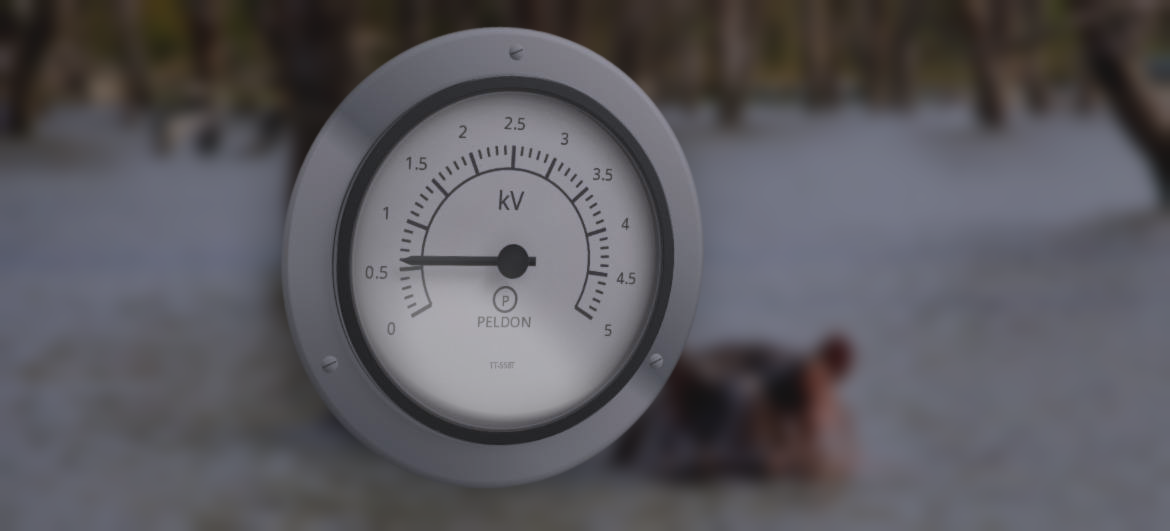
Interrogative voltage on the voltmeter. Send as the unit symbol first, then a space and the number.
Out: kV 0.6
